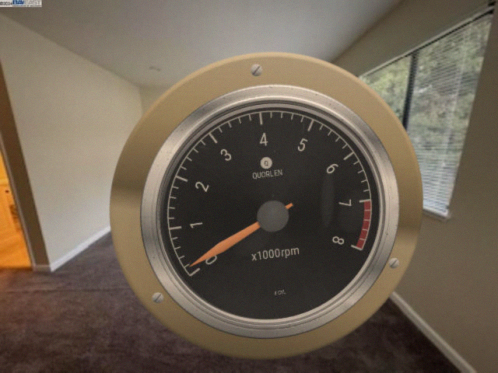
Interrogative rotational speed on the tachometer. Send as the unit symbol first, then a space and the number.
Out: rpm 200
